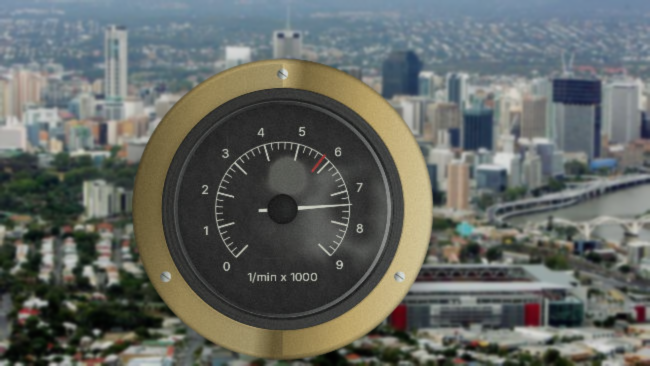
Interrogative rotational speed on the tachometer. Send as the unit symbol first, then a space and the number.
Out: rpm 7400
